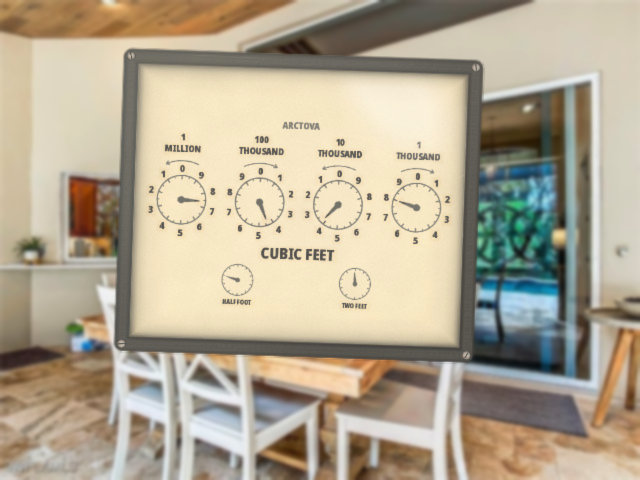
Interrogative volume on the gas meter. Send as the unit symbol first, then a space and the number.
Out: ft³ 743800
